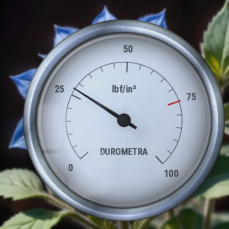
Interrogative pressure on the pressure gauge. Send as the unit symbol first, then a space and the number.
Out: psi 27.5
